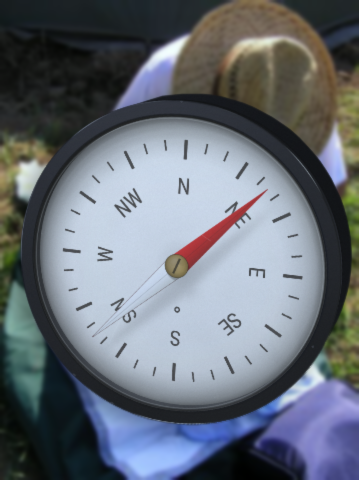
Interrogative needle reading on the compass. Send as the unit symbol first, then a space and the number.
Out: ° 45
